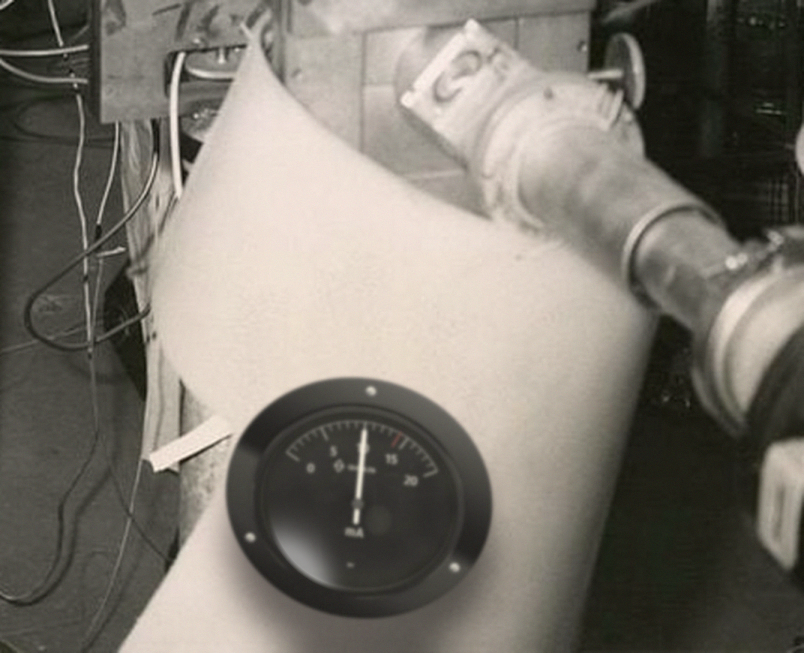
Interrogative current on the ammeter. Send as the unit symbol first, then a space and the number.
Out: mA 10
